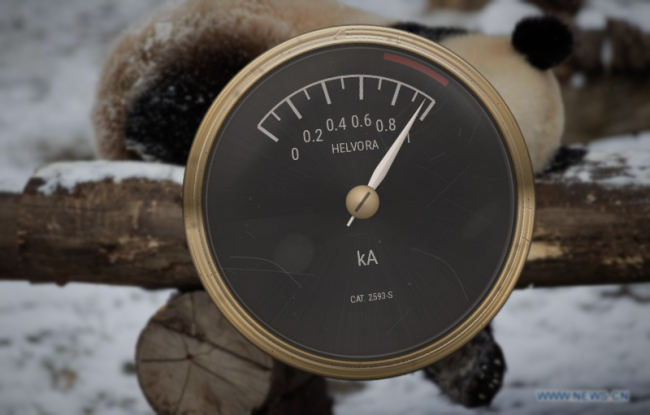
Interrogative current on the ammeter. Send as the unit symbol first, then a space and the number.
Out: kA 0.95
